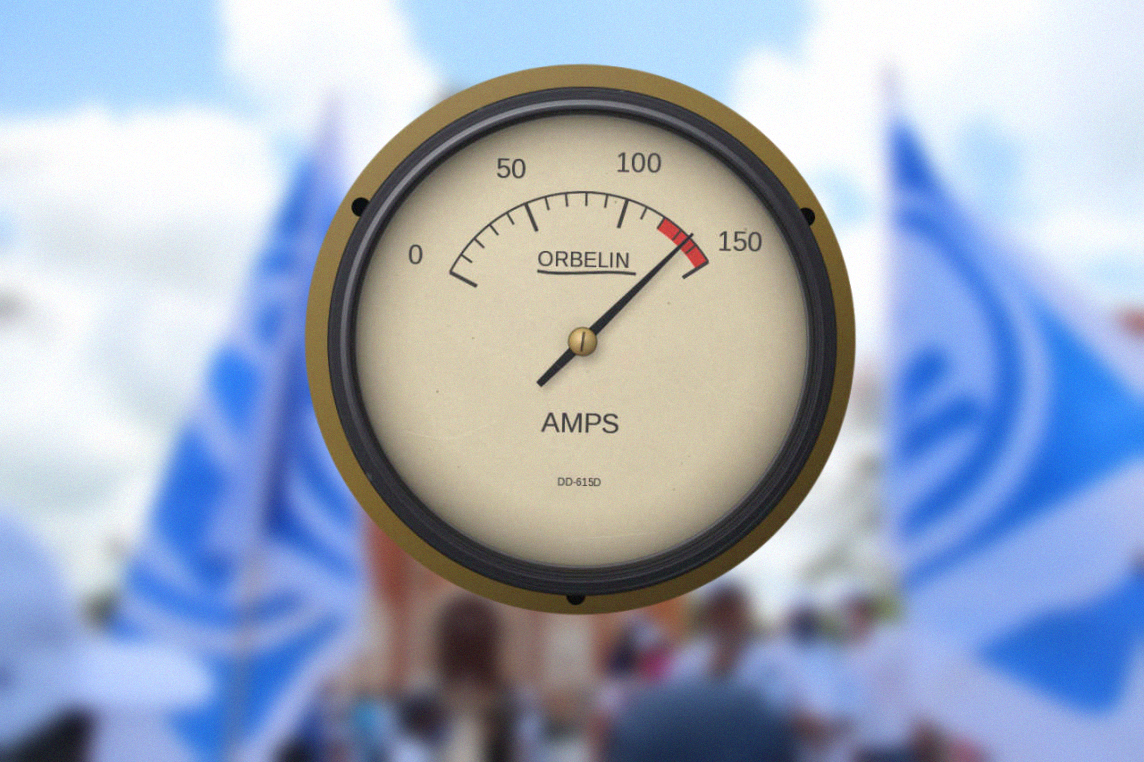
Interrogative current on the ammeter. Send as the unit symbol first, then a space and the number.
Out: A 135
